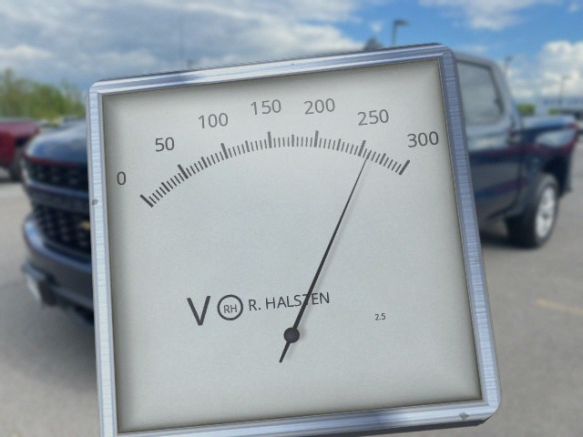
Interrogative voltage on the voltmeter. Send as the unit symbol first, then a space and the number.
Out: V 260
